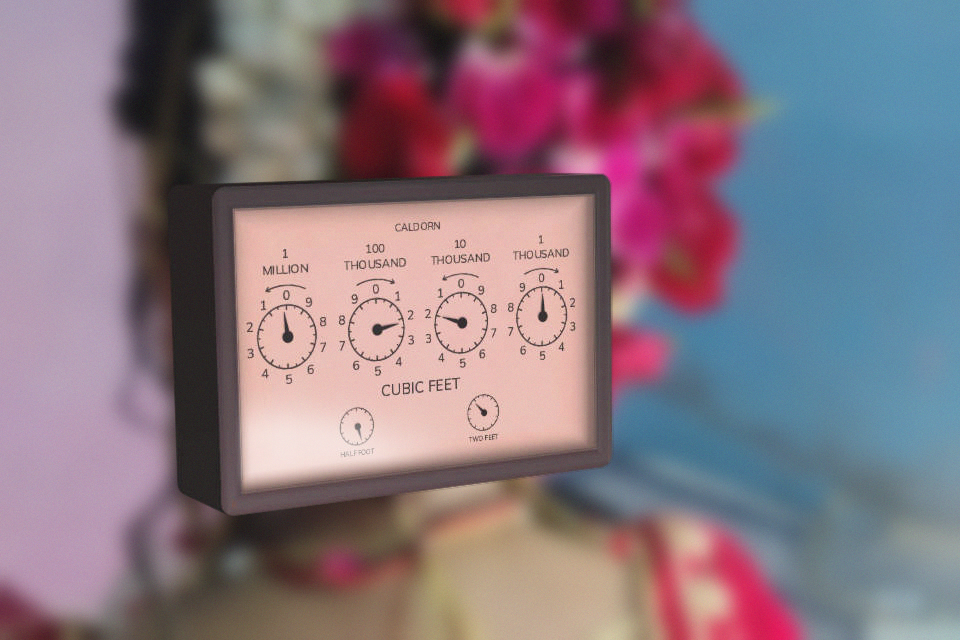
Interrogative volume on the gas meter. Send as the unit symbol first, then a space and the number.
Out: ft³ 22000
